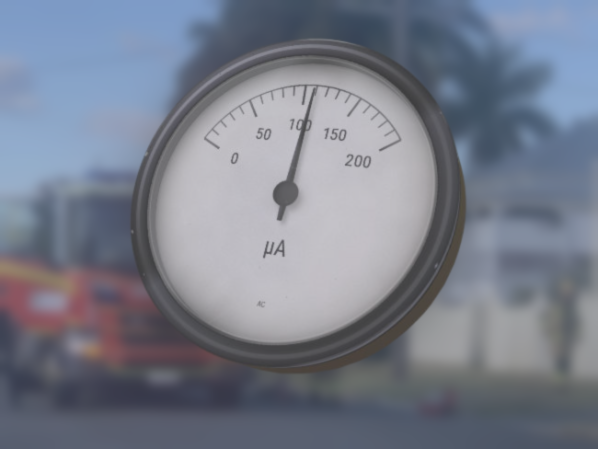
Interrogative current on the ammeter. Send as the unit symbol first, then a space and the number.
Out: µA 110
